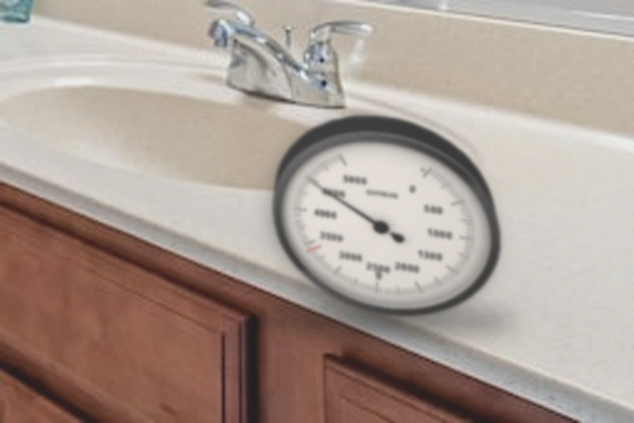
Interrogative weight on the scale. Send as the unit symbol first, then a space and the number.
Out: g 4500
